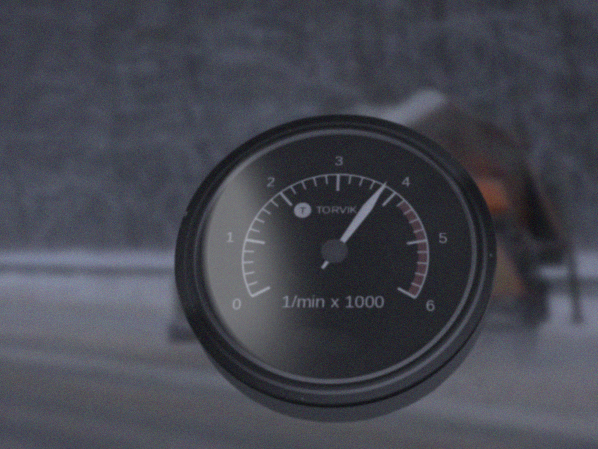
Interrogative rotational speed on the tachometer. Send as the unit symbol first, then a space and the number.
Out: rpm 3800
